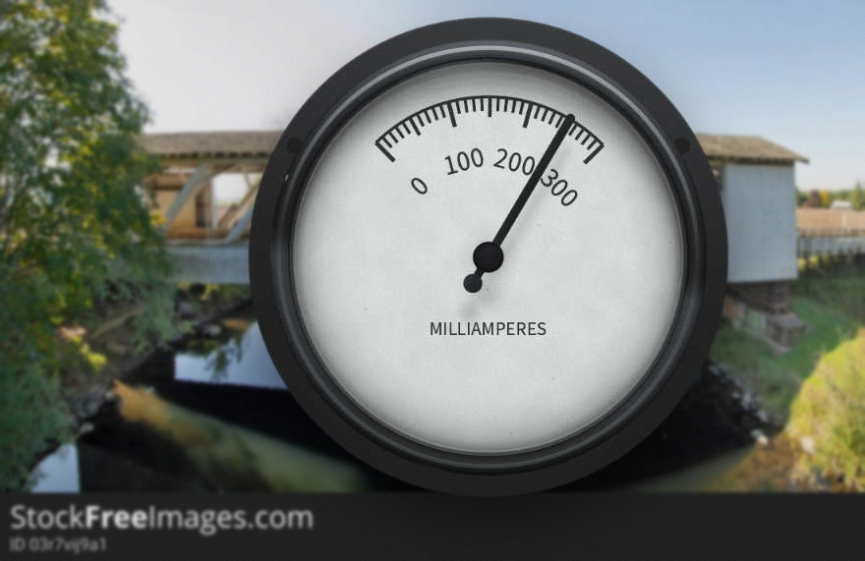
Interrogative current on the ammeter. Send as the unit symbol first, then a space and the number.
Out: mA 250
